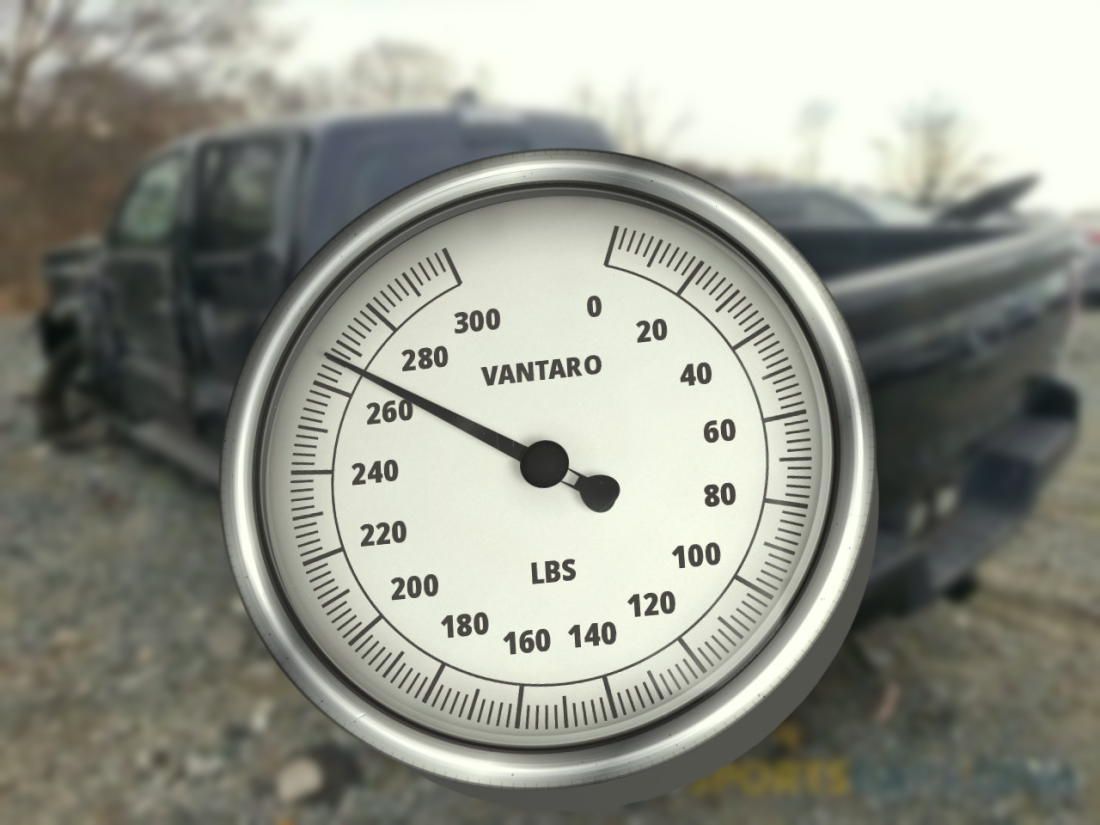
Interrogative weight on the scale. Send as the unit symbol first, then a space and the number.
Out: lb 266
